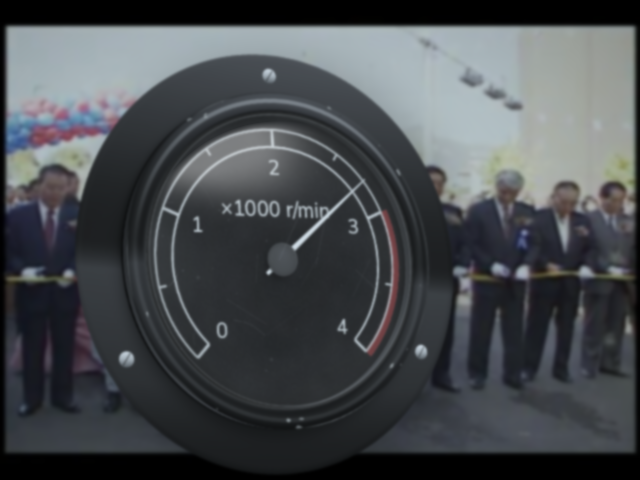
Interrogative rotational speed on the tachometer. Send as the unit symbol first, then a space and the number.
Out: rpm 2750
